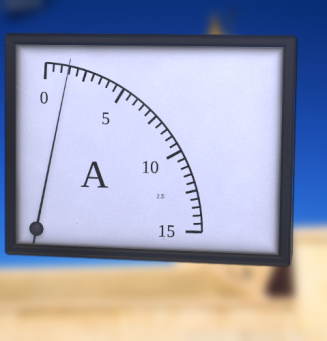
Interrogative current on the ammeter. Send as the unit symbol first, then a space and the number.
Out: A 1.5
